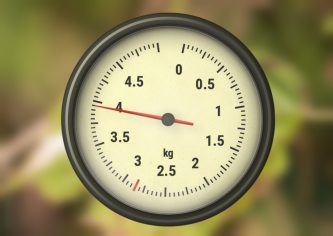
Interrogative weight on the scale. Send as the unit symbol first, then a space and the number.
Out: kg 3.95
